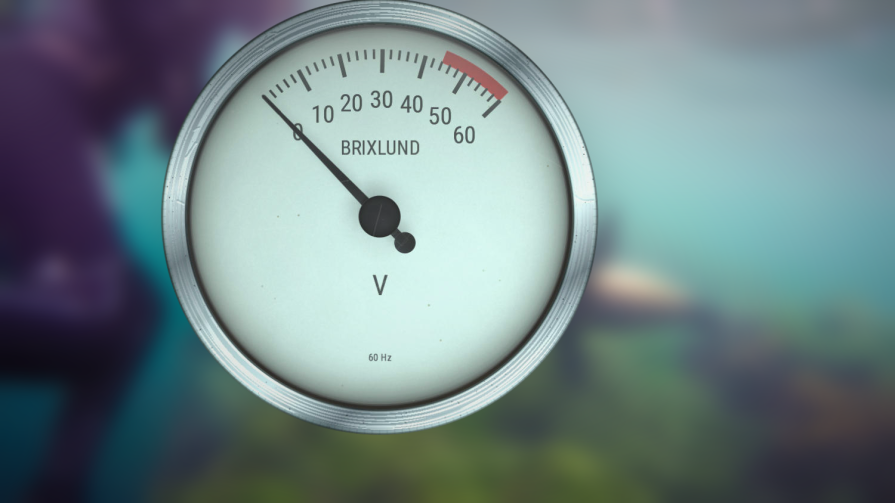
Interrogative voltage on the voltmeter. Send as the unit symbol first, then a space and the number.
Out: V 0
